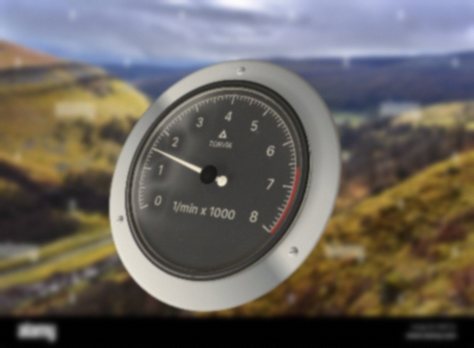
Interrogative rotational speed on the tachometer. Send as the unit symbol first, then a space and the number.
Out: rpm 1500
